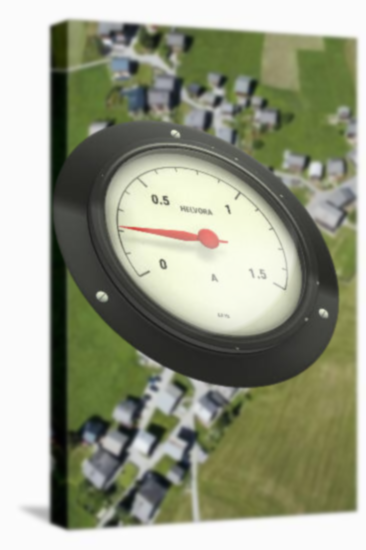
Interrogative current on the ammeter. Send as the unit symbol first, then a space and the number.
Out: A 0.2
